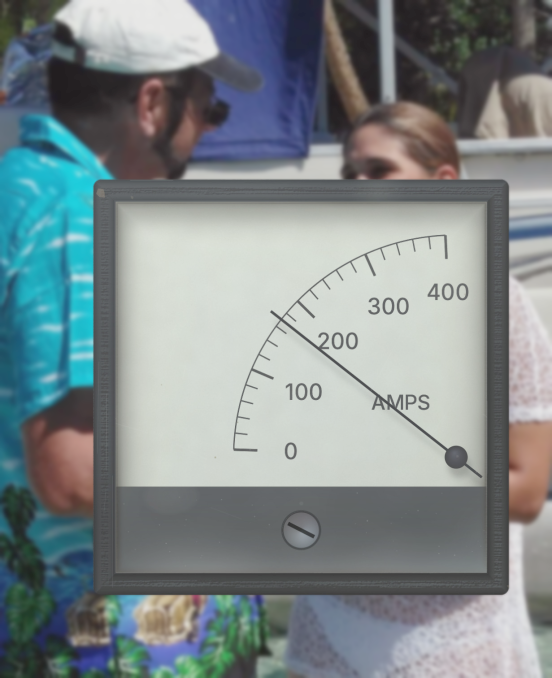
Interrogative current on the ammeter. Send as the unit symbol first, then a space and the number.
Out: A 170
